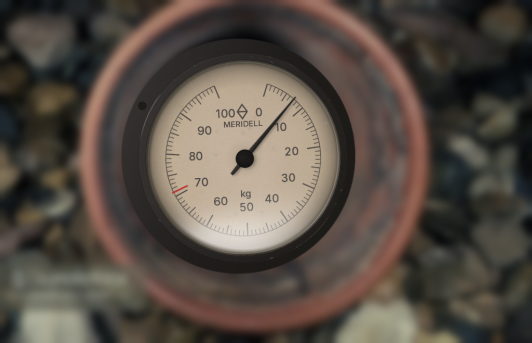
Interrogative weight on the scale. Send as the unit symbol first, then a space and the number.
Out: kg 7
